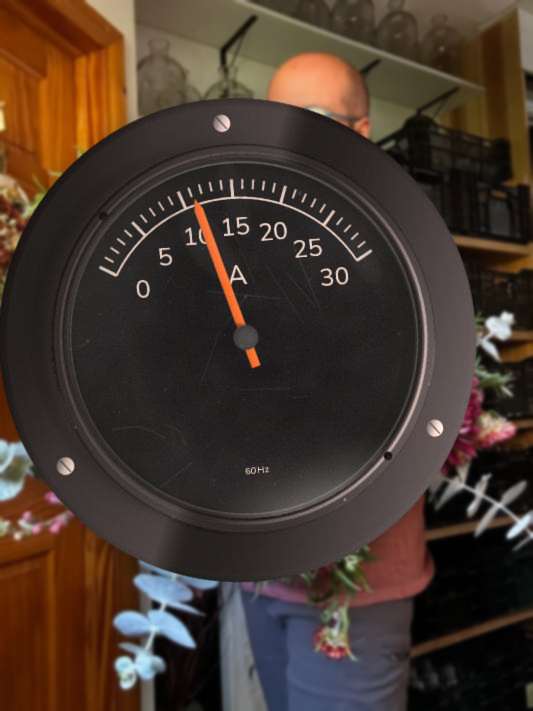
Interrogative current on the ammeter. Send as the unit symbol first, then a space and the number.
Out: A 11
